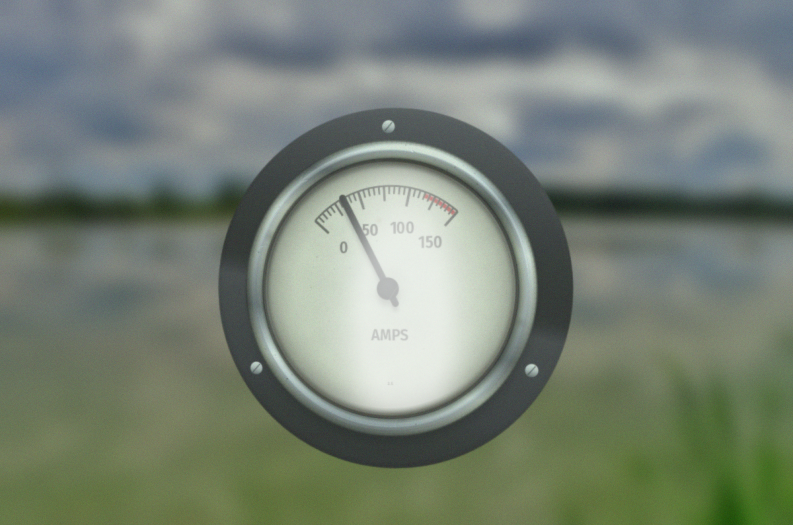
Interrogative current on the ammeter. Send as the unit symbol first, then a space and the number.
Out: A 35
